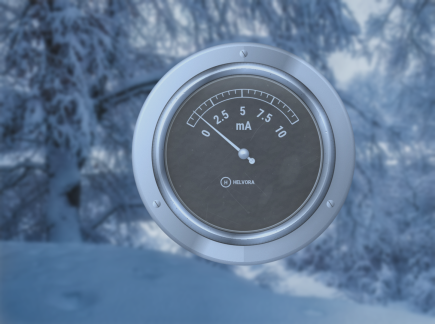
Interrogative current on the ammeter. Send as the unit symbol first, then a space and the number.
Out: mA 1
